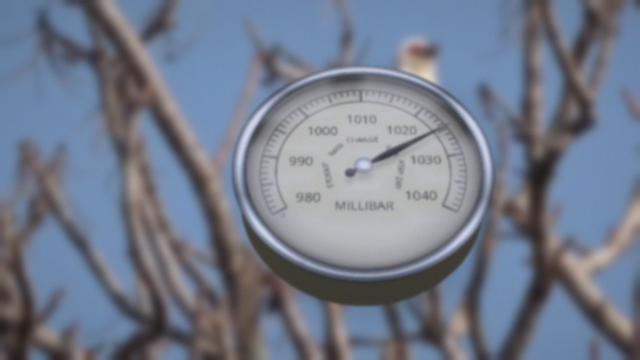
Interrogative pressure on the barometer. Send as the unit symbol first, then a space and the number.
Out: mbar 1025
